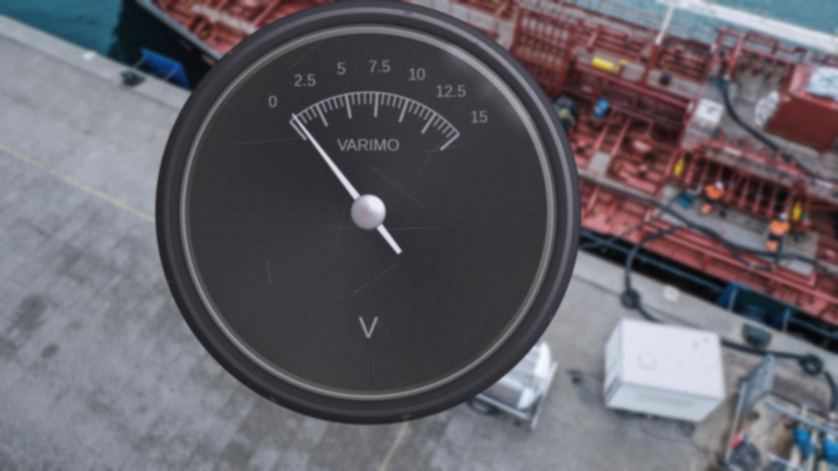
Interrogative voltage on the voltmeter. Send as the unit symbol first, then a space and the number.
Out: V 0.5
